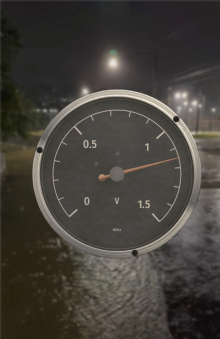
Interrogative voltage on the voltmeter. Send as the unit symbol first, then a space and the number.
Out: V 1.15
